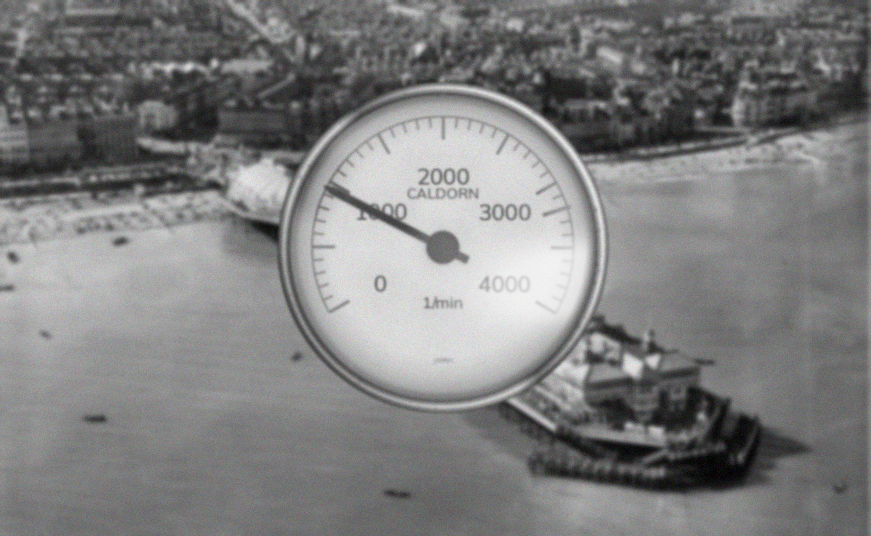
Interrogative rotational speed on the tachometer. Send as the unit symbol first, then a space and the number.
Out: rpm 950
